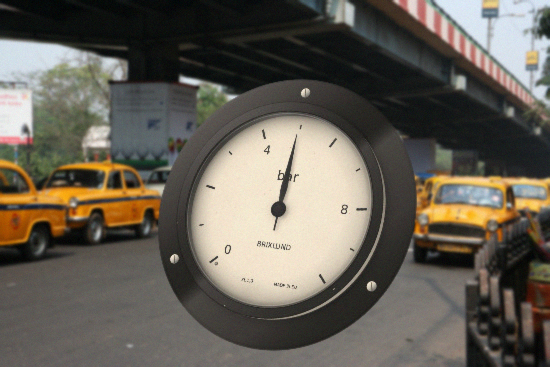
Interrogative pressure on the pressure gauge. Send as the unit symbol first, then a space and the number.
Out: bar 5
